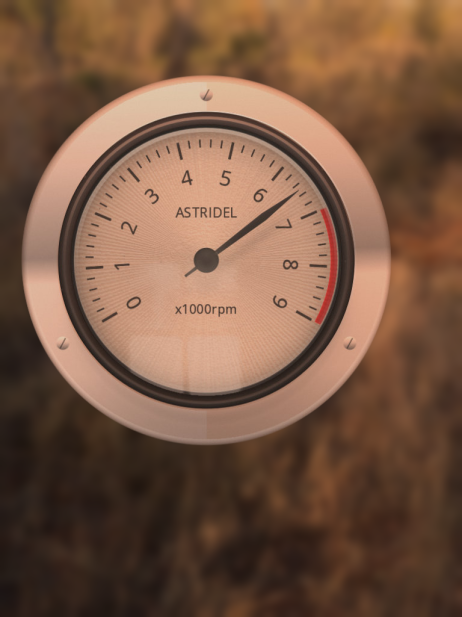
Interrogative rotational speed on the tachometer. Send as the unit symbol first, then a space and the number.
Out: rpm 6500
